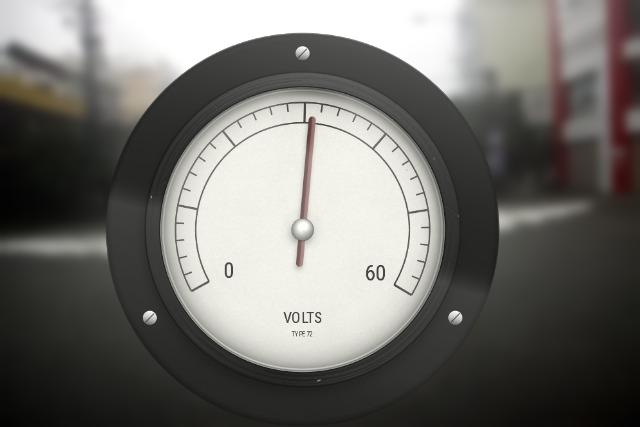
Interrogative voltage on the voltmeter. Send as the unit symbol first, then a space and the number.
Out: V 31
